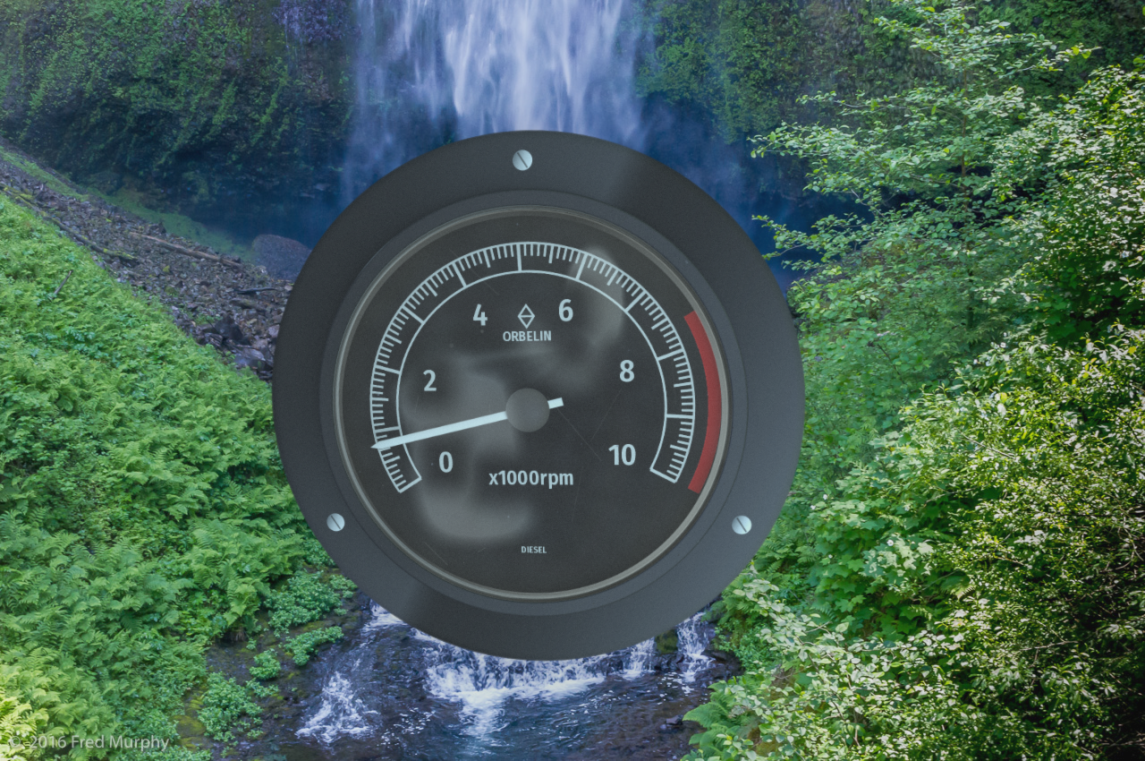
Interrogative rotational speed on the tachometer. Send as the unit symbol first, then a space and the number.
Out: rpm 800
